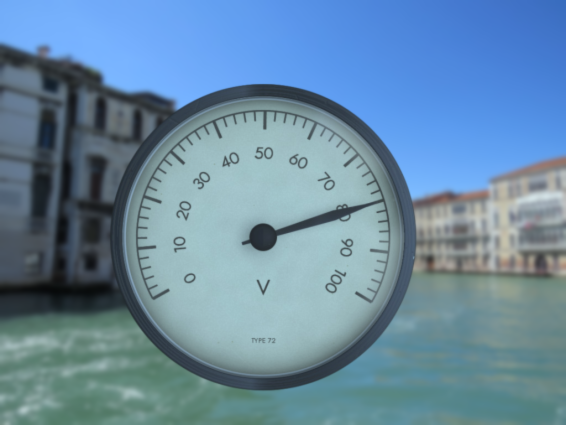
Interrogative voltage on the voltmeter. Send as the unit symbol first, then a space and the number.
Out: V 80
